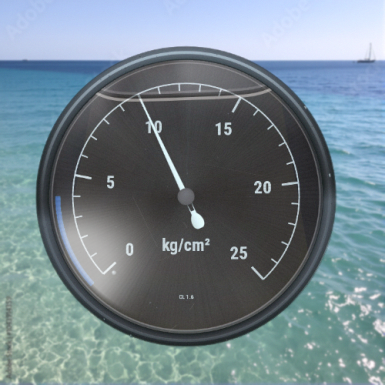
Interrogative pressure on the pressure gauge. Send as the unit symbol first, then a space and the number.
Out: kg/cm² 10
